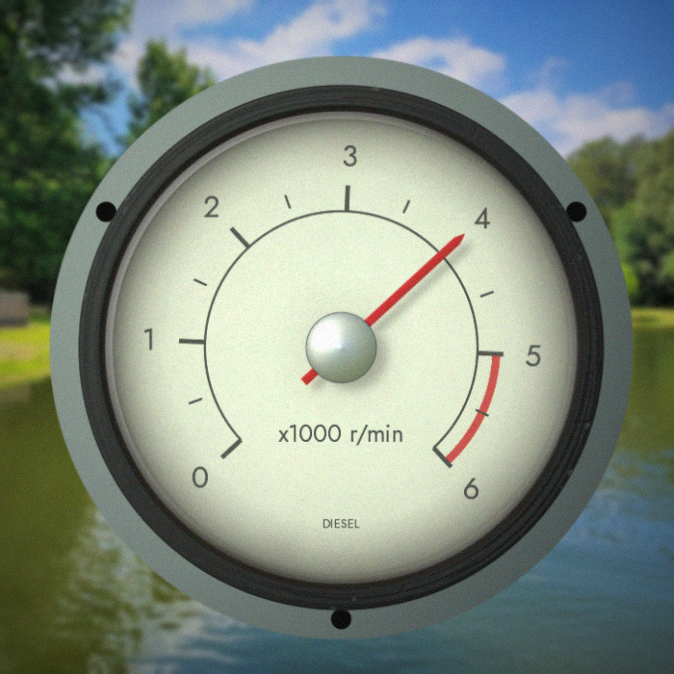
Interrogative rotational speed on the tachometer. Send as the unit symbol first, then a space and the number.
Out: rpm 4000
